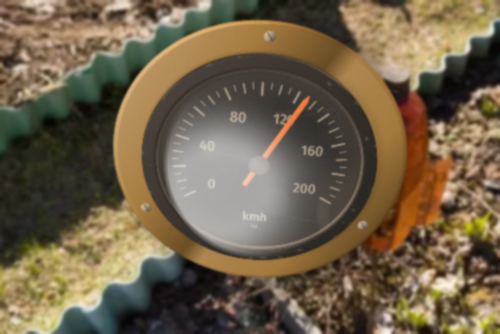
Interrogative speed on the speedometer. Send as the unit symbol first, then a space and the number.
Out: km/h 125
